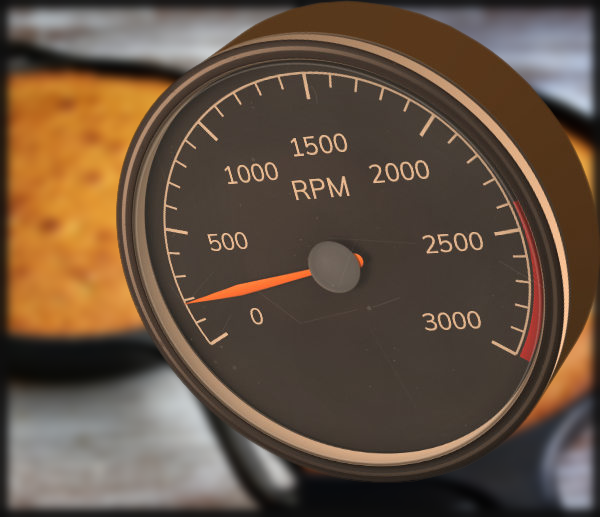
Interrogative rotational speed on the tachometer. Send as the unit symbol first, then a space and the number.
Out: rpm 200
